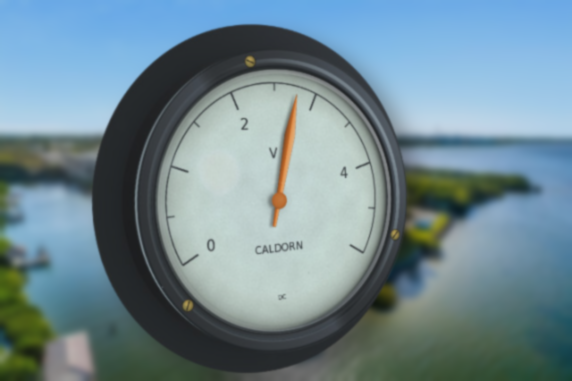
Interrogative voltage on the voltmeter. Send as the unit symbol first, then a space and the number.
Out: V 2.75
